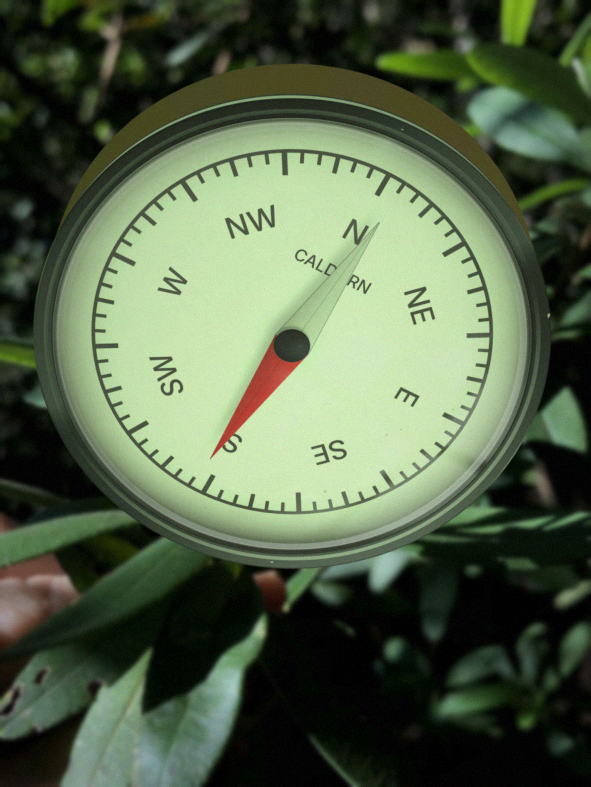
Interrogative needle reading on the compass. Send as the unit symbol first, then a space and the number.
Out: ° 185
